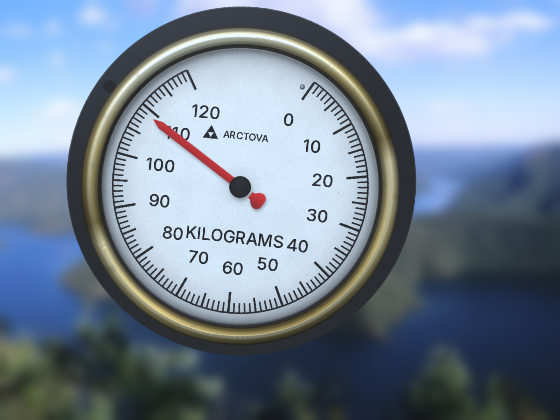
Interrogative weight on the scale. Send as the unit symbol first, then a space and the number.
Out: kg 109
